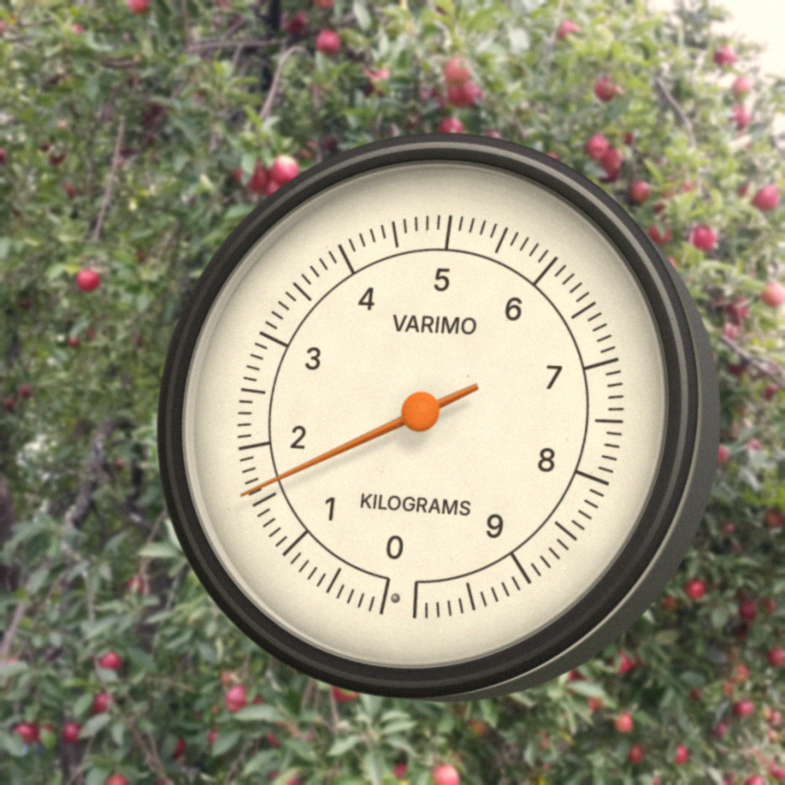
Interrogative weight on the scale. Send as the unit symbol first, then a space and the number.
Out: kg 1.6
